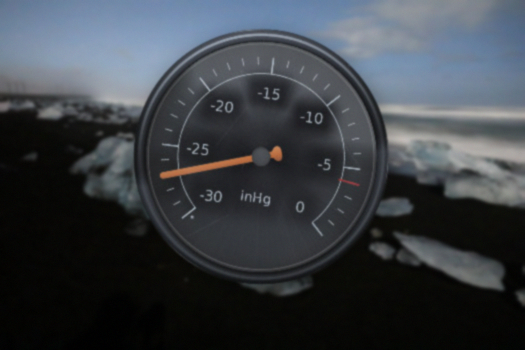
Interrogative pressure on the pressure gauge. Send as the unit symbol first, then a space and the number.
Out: inHg -27
